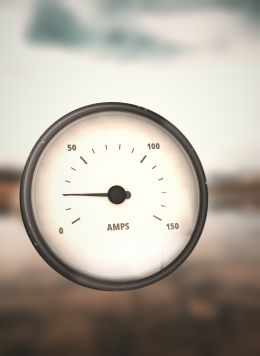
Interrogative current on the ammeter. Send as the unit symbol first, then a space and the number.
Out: A 20
